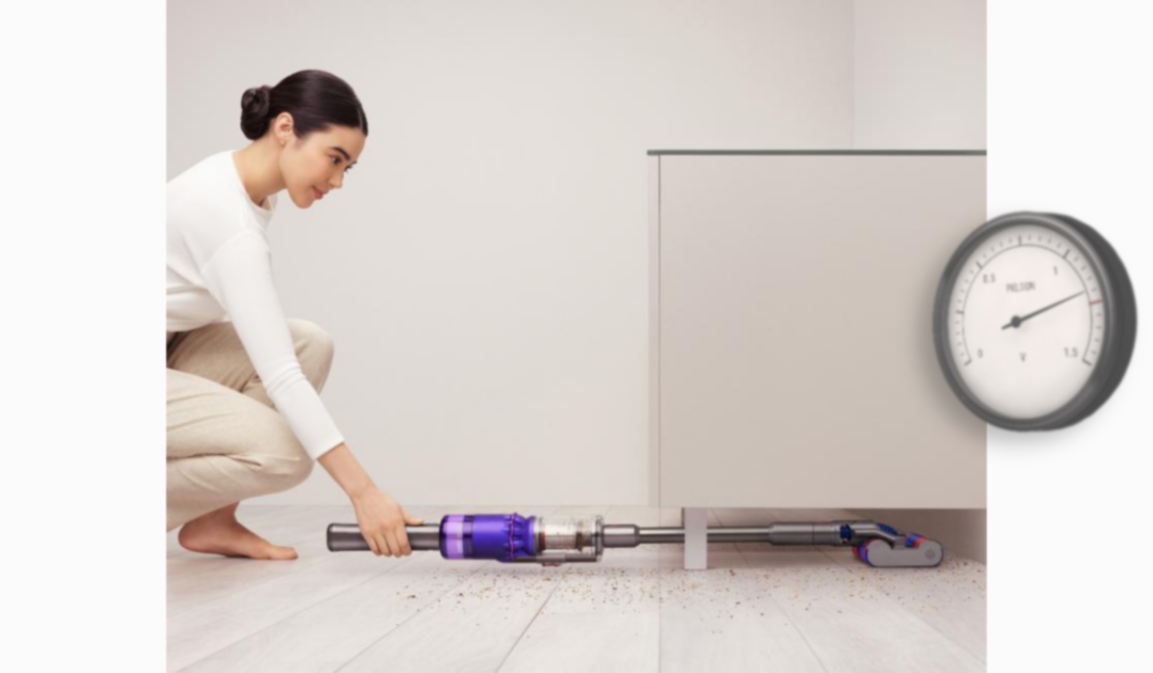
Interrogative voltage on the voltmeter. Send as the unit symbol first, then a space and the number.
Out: V 1.2
